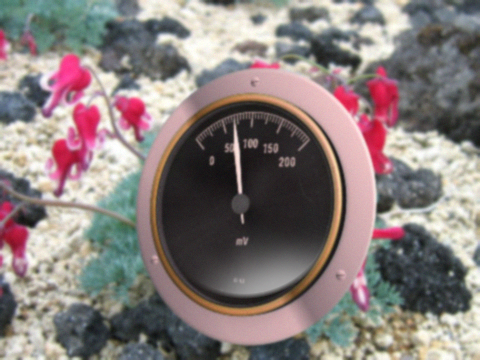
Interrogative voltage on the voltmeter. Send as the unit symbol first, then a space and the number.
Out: mV 75
